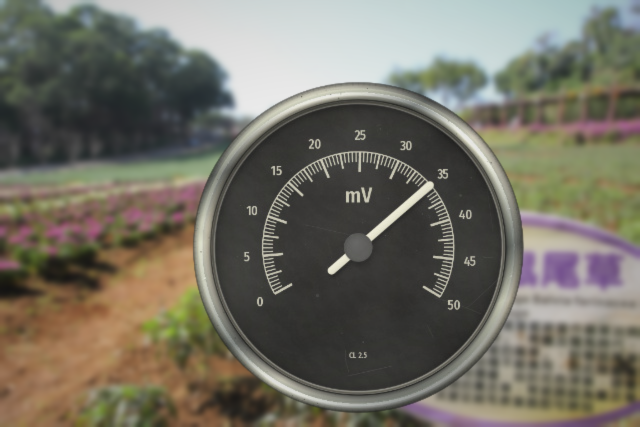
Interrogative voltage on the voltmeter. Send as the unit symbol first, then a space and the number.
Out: mV 35
